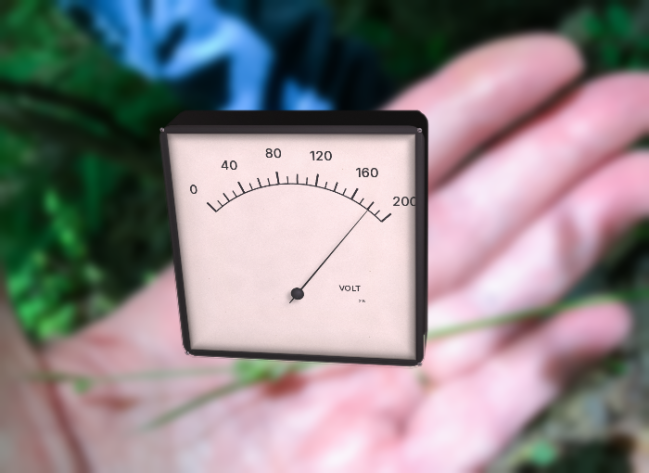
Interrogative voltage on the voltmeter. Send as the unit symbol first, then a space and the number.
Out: V 180
